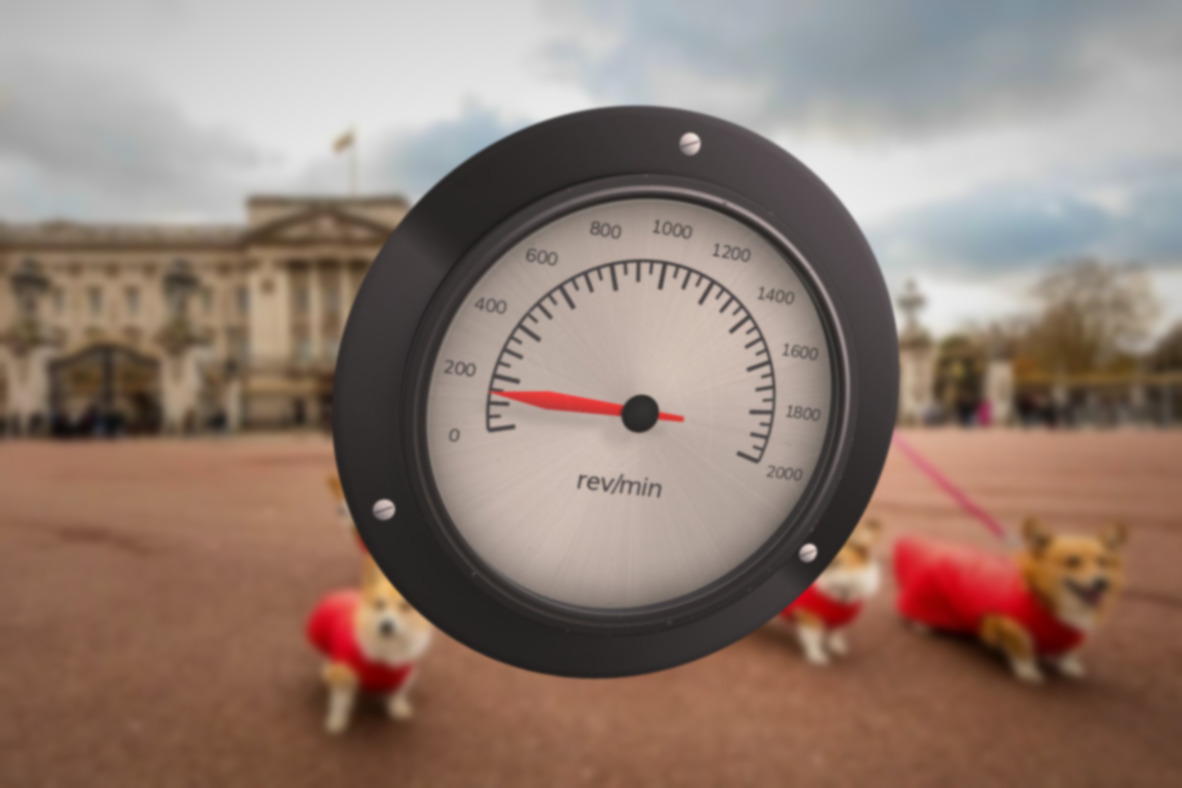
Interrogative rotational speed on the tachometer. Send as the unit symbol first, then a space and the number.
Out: rpm 150
